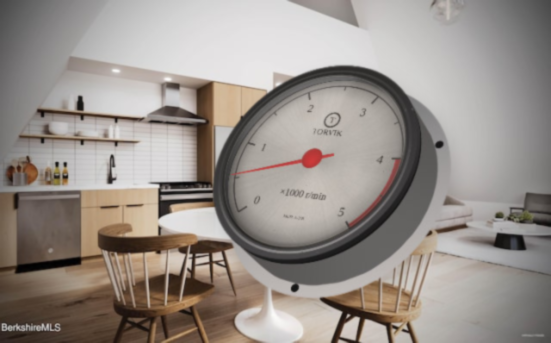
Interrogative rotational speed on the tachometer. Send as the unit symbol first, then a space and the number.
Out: rpm 500
